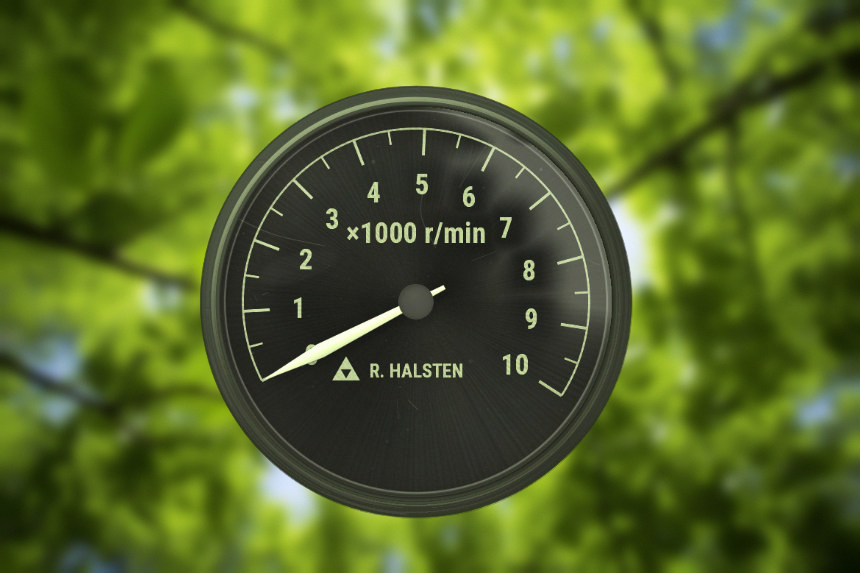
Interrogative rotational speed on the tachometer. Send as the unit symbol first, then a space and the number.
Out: rpm 0
